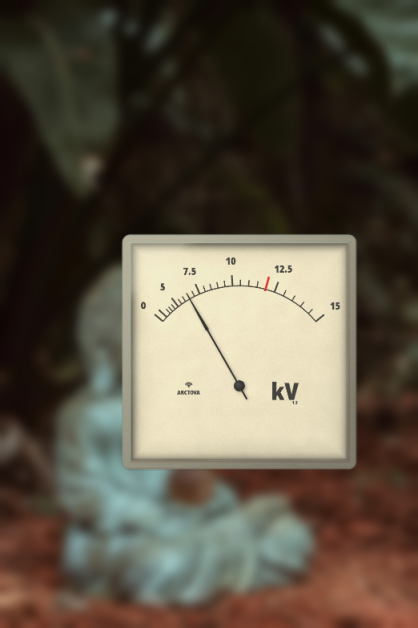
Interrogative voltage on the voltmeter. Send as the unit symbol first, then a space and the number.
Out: kV 6.5
